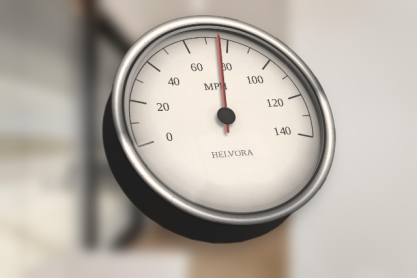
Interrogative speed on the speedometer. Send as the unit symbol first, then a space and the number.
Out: mph 75
